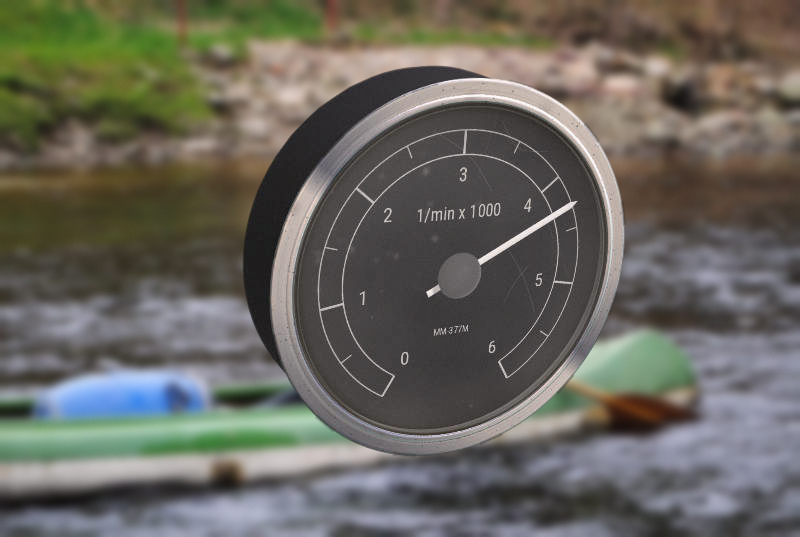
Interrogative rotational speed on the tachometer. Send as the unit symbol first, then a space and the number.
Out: rpm 4250
